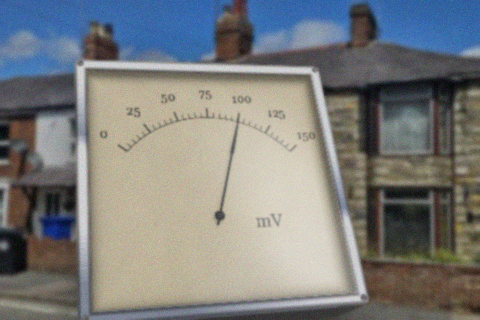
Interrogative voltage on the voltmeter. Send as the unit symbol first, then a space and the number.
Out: mV 100
